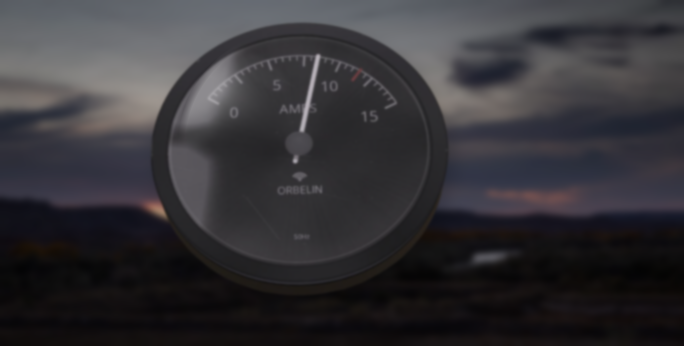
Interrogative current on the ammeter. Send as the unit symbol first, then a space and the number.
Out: A 8.5
